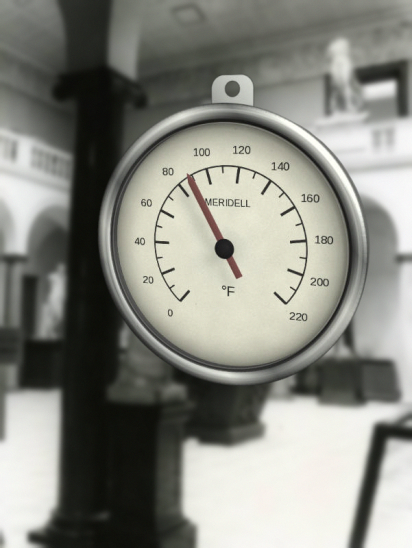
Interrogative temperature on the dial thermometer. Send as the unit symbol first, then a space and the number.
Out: °F 90
